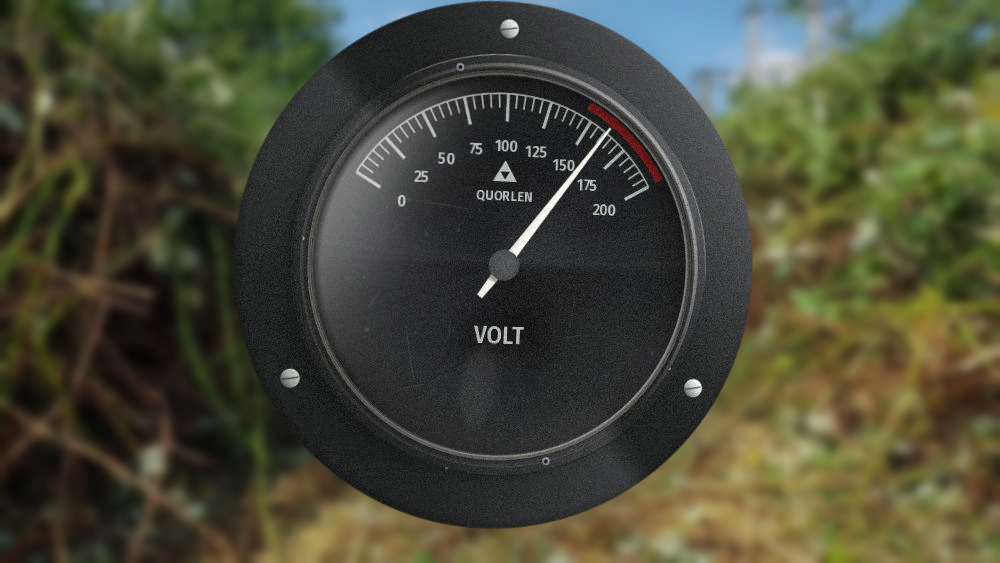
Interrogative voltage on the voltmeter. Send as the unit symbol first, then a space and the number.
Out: V 160
